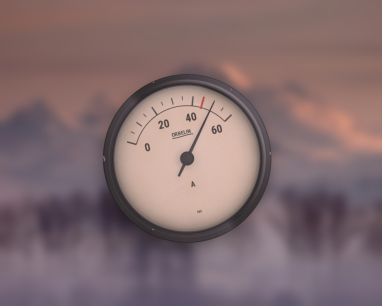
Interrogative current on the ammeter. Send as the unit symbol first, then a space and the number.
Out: A 50
